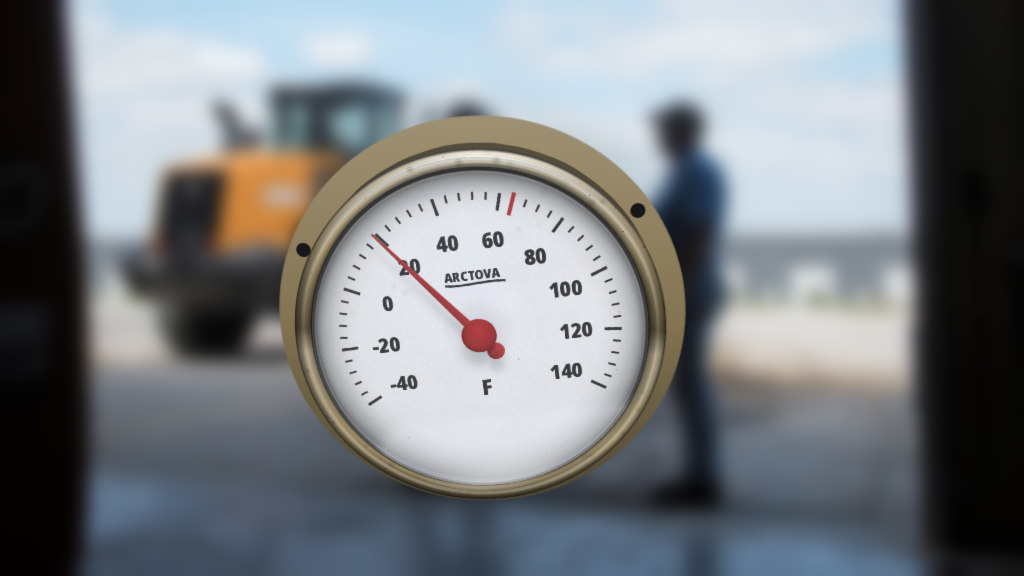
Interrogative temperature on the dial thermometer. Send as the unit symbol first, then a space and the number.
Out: °F 20
